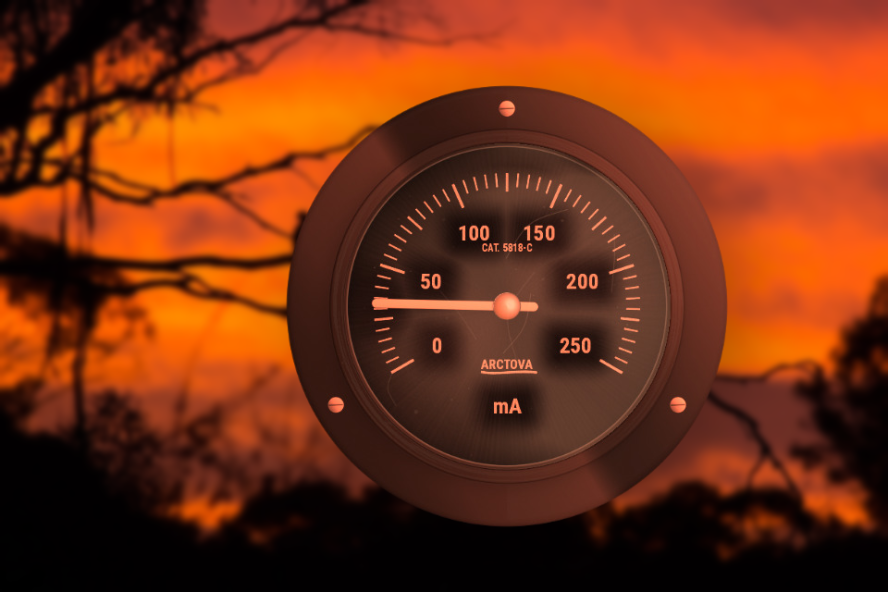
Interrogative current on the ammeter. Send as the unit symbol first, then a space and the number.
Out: mA 32.5
